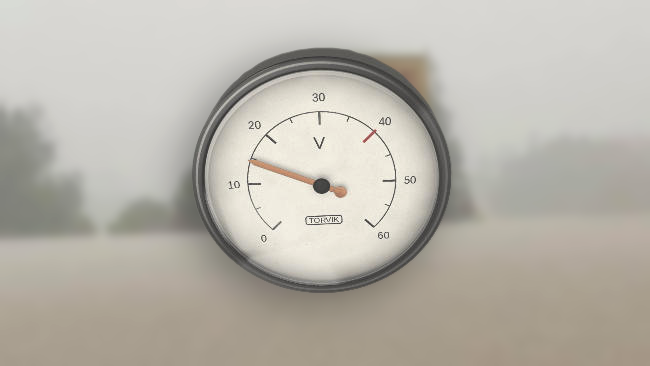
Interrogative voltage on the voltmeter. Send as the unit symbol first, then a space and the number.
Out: V 15
